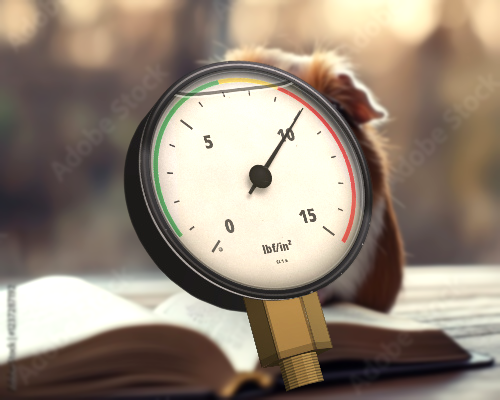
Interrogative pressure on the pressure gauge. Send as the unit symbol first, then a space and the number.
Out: psi 10
